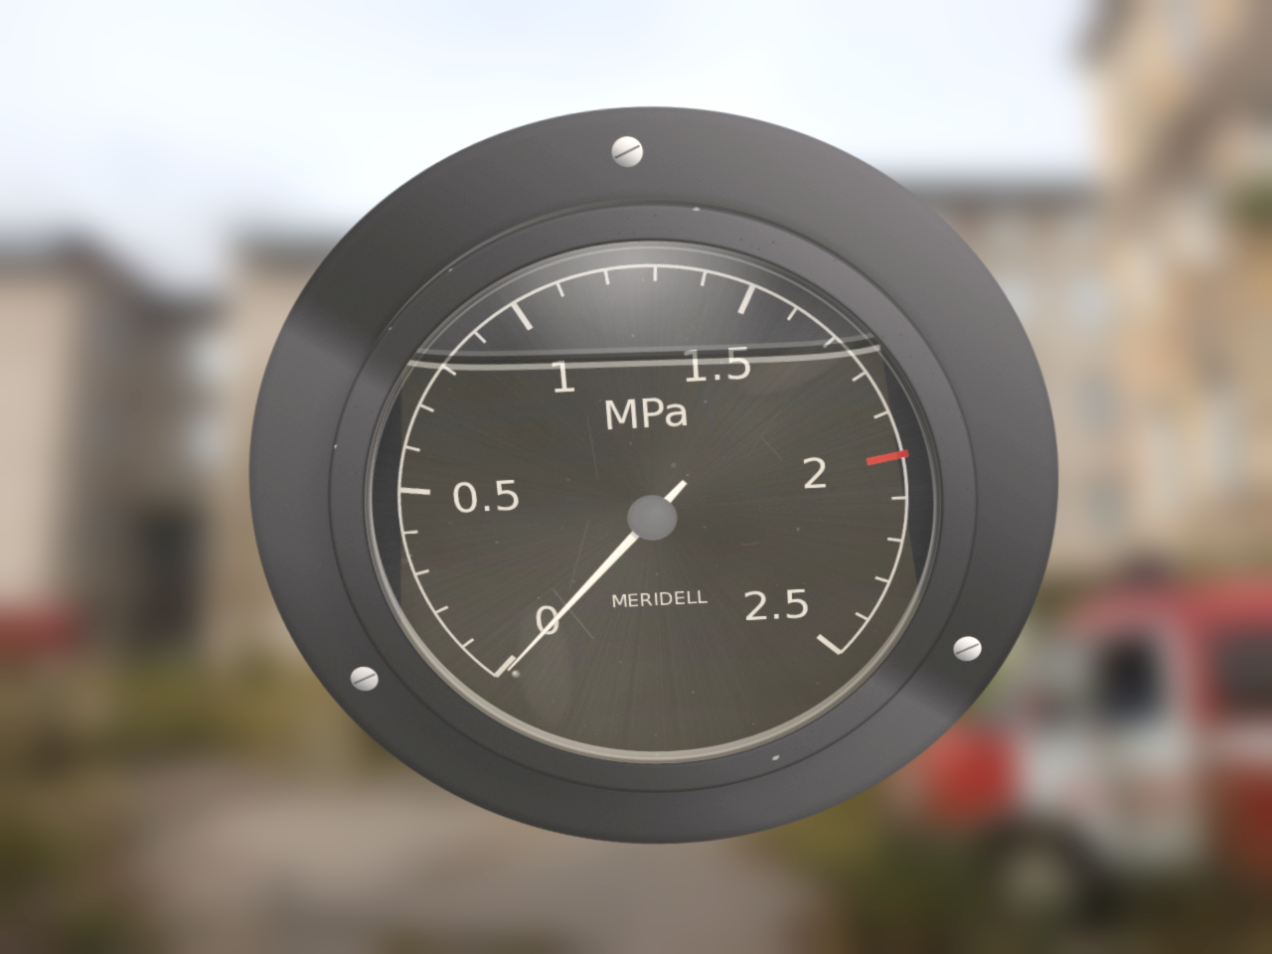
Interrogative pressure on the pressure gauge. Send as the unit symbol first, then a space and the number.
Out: MPa 0
